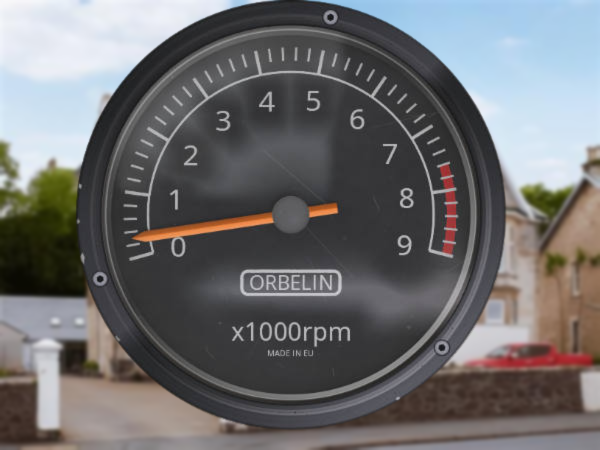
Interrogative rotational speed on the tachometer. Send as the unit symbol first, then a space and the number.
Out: rpm 300
